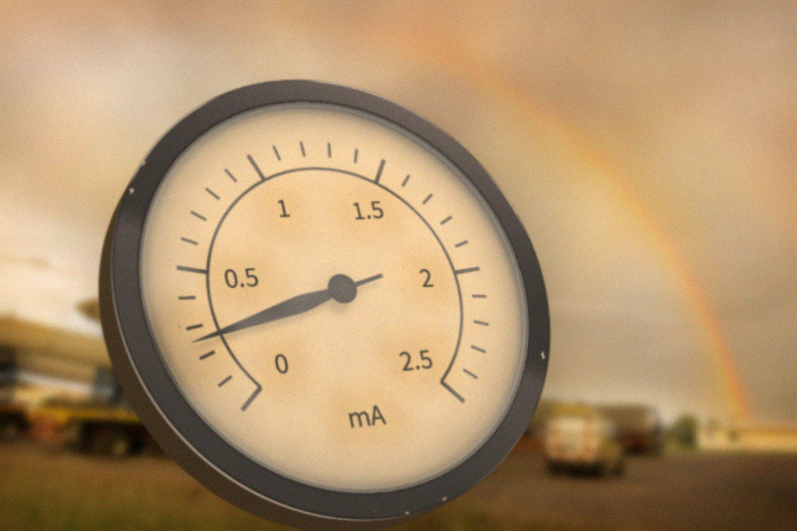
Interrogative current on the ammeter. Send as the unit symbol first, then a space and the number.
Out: mA 0.25
